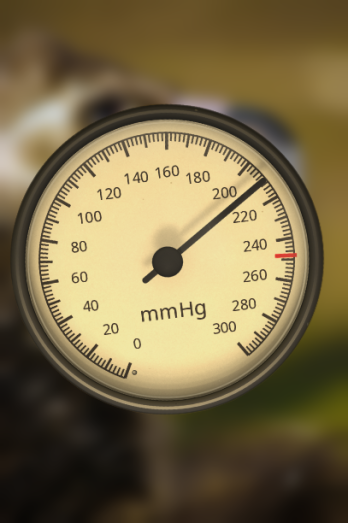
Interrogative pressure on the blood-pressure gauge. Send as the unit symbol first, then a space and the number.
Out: mmHg 210
